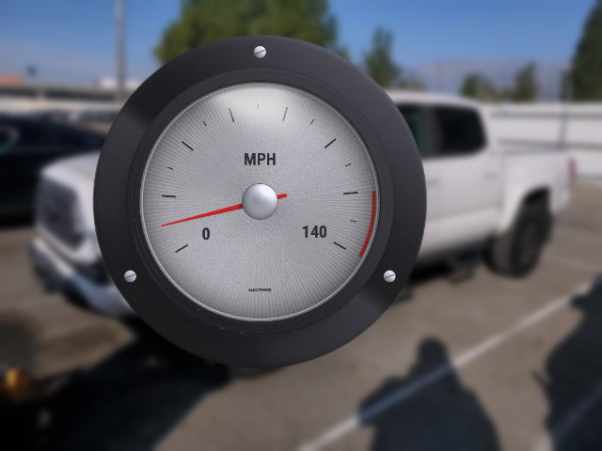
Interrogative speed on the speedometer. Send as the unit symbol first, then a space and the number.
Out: mph 10
